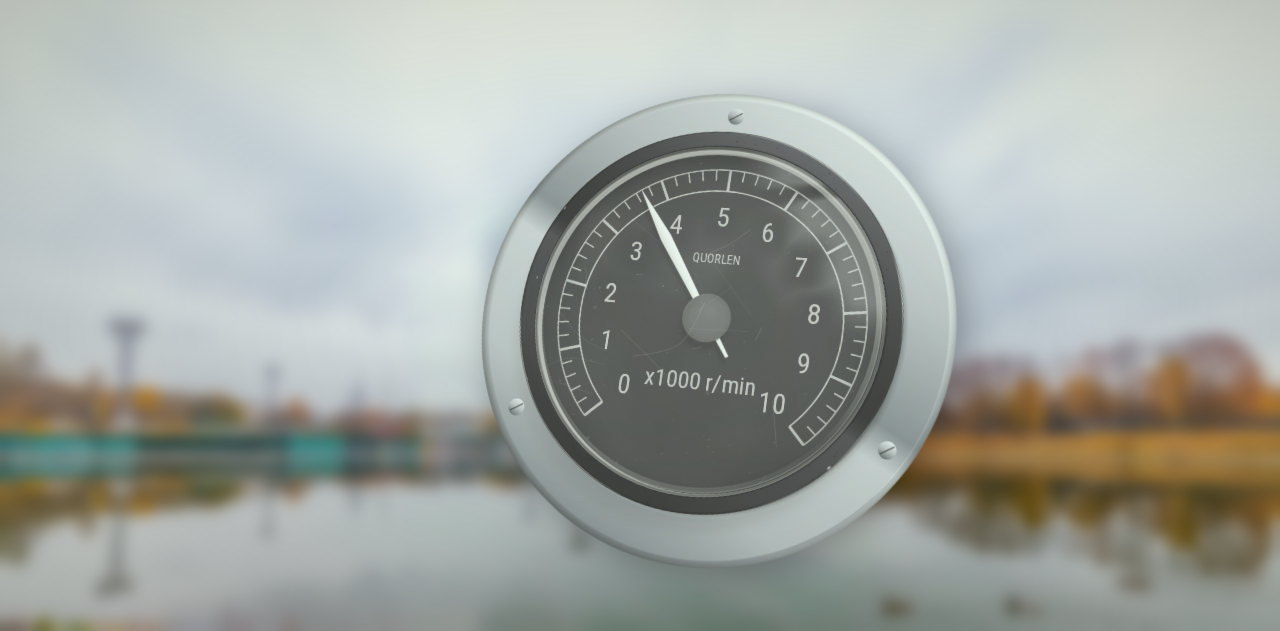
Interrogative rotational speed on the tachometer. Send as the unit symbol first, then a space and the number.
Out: rpm 3700
